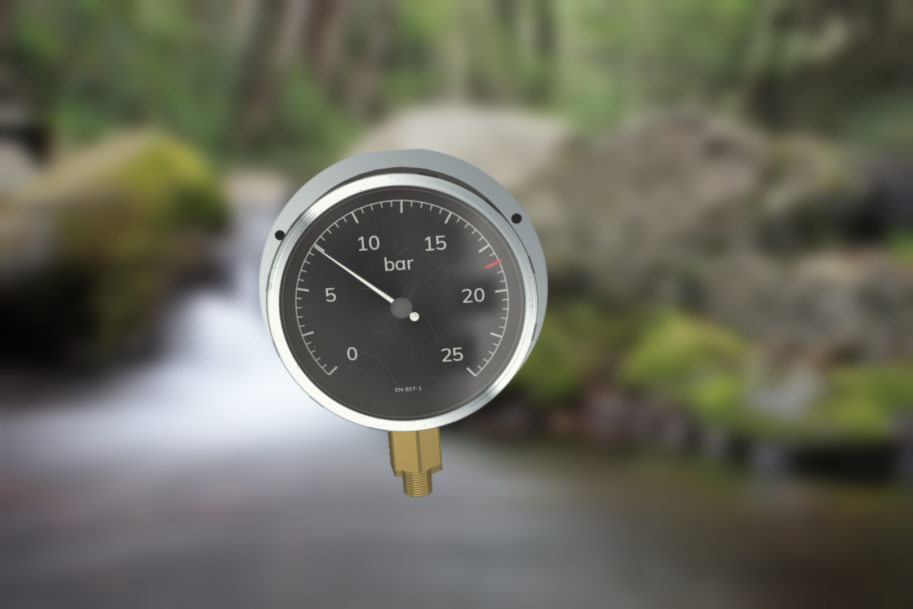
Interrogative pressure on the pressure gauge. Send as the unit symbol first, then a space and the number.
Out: bar 7.5
